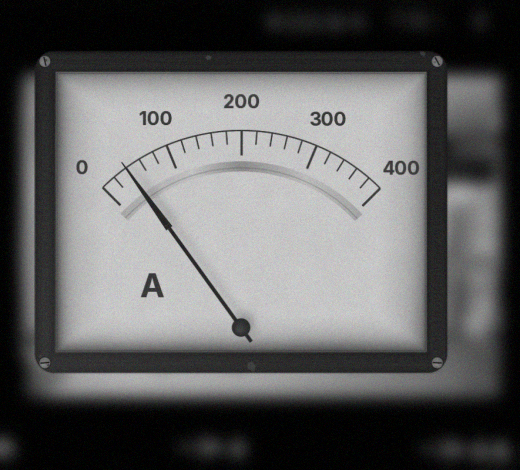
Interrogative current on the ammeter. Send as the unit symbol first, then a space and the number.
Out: A 40
